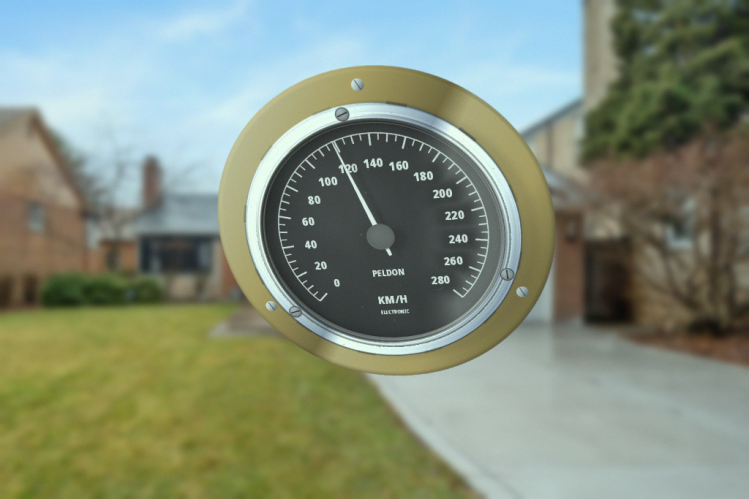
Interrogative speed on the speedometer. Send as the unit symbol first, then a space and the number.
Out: km/h 120
